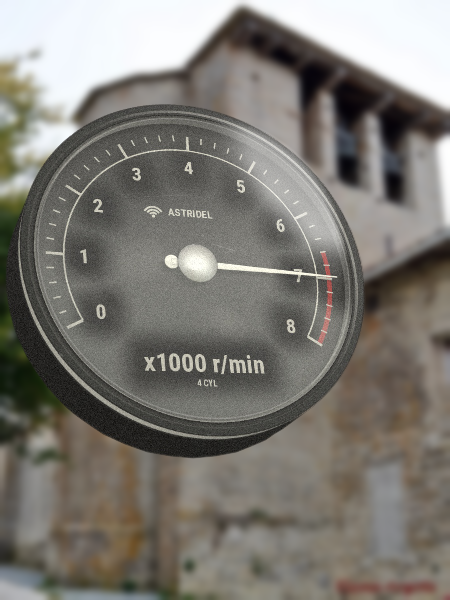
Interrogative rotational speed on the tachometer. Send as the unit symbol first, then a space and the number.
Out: rpm 7000
